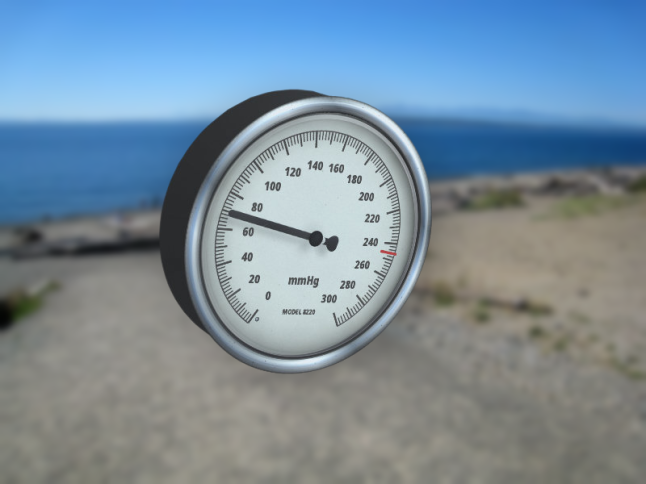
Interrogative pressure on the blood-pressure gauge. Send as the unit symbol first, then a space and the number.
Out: mmHg 70
